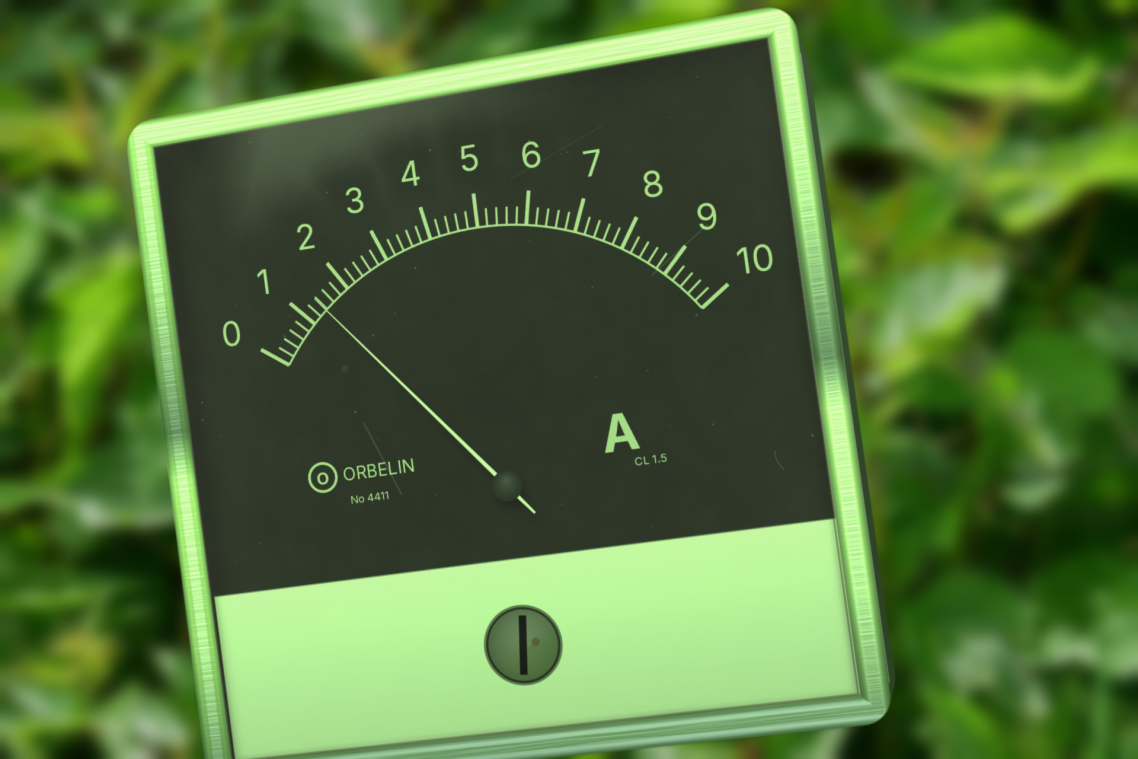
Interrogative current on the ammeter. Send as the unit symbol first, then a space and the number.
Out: A 1.4
